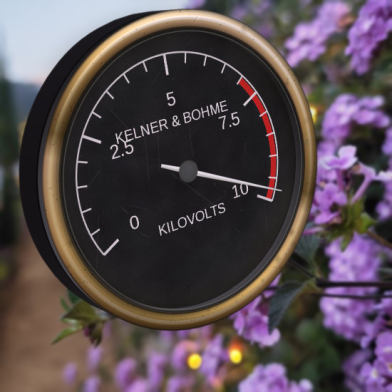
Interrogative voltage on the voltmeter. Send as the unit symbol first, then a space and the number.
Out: kV 9.75
